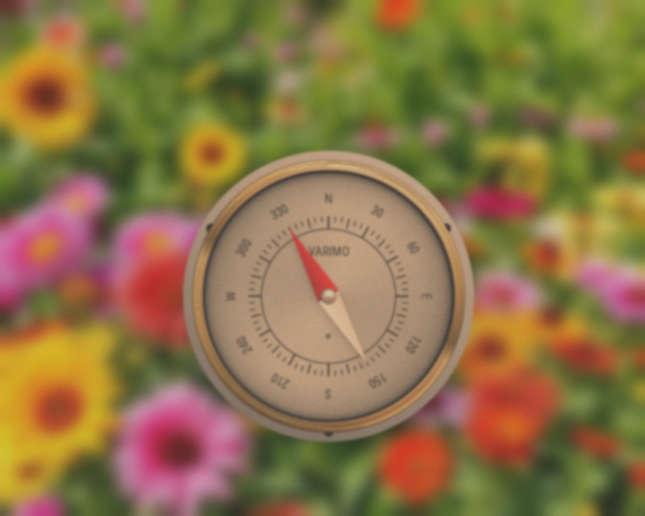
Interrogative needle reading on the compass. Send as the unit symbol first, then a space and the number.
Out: ° 330
